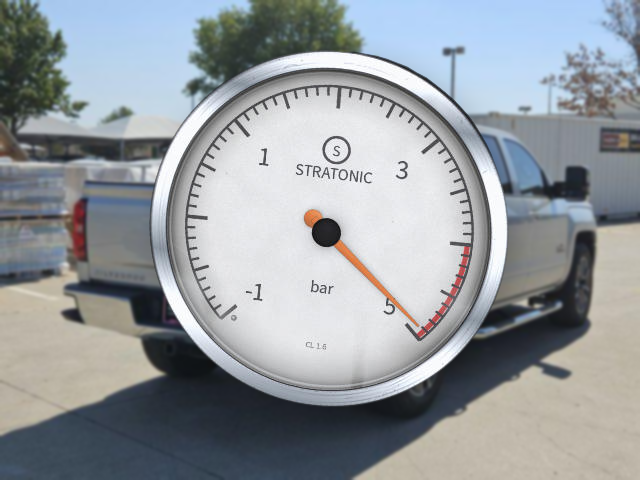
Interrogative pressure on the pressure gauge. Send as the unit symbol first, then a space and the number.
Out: bar 4.9
